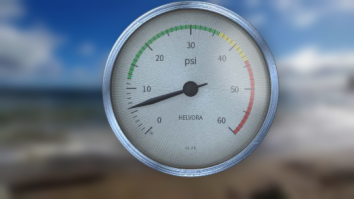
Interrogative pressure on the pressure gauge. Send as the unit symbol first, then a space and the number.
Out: psi 6
